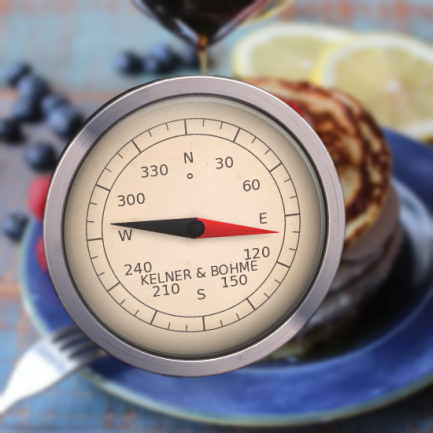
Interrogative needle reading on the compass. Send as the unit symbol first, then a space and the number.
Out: ° 100
